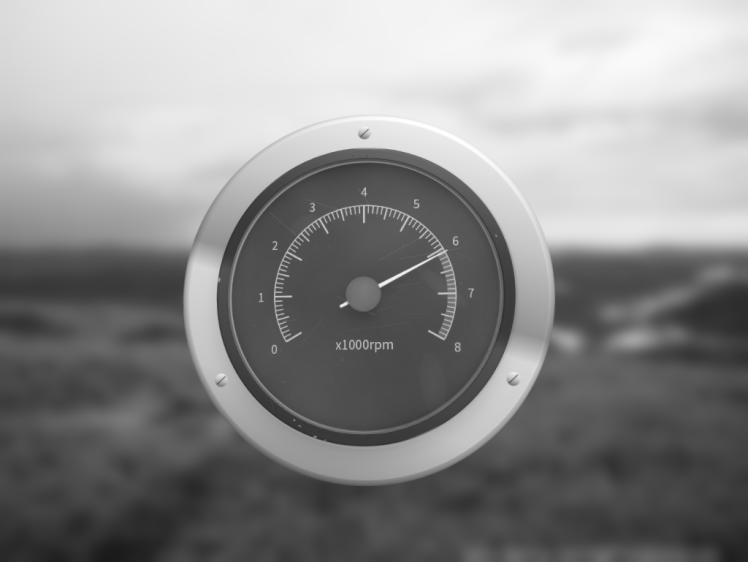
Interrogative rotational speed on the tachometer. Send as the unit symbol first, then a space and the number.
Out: rpm 6100
